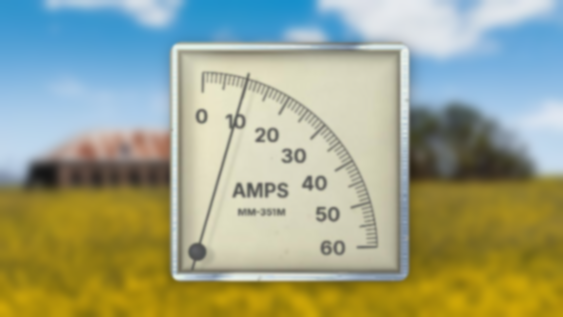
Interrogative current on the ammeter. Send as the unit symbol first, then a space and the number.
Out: A 10
